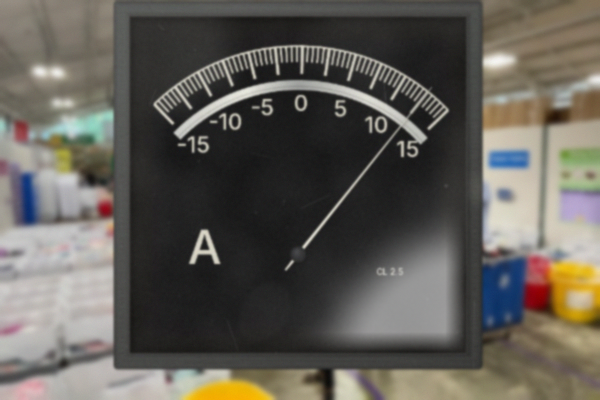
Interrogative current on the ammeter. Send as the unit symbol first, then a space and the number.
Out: A 12.5
